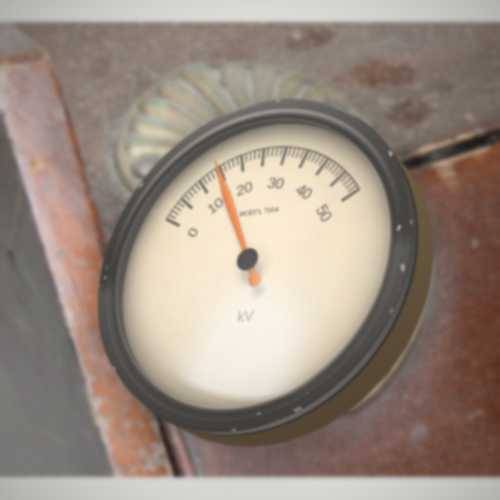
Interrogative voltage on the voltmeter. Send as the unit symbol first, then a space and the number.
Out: kV 15
